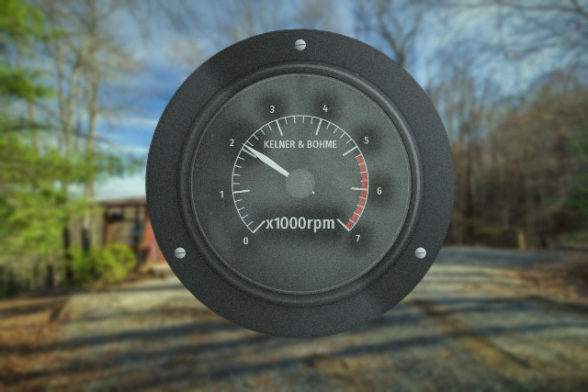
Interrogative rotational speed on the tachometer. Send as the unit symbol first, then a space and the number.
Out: rpm 2100
